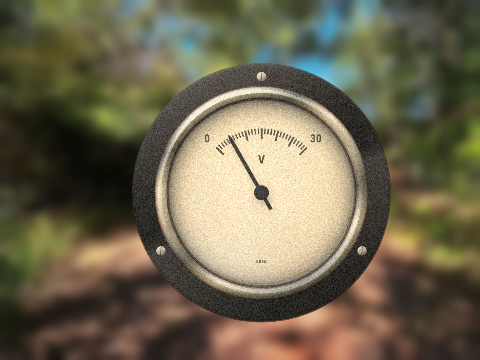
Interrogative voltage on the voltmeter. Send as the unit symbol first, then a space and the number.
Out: V 5
